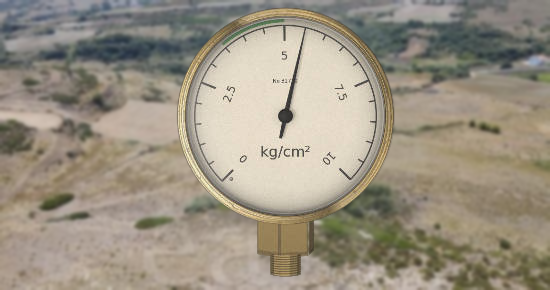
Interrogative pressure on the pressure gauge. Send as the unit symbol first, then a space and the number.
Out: kg/cm² 5.5
